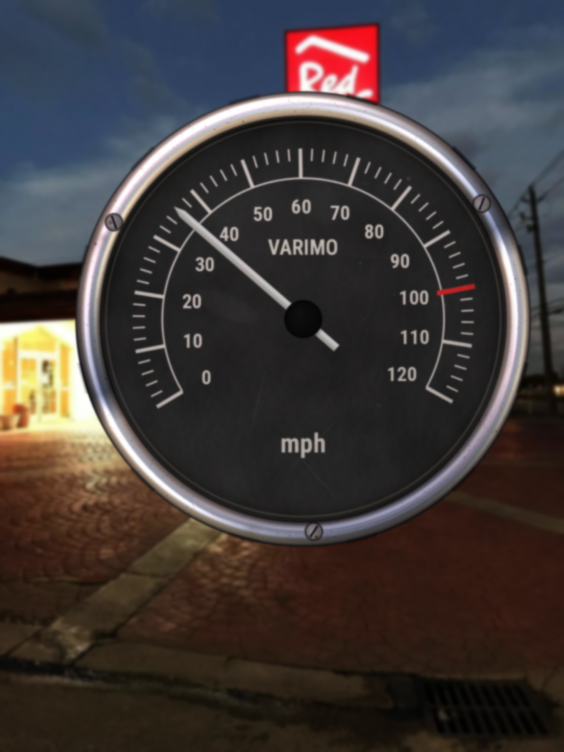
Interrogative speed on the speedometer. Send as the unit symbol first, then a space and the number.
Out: mph 36
